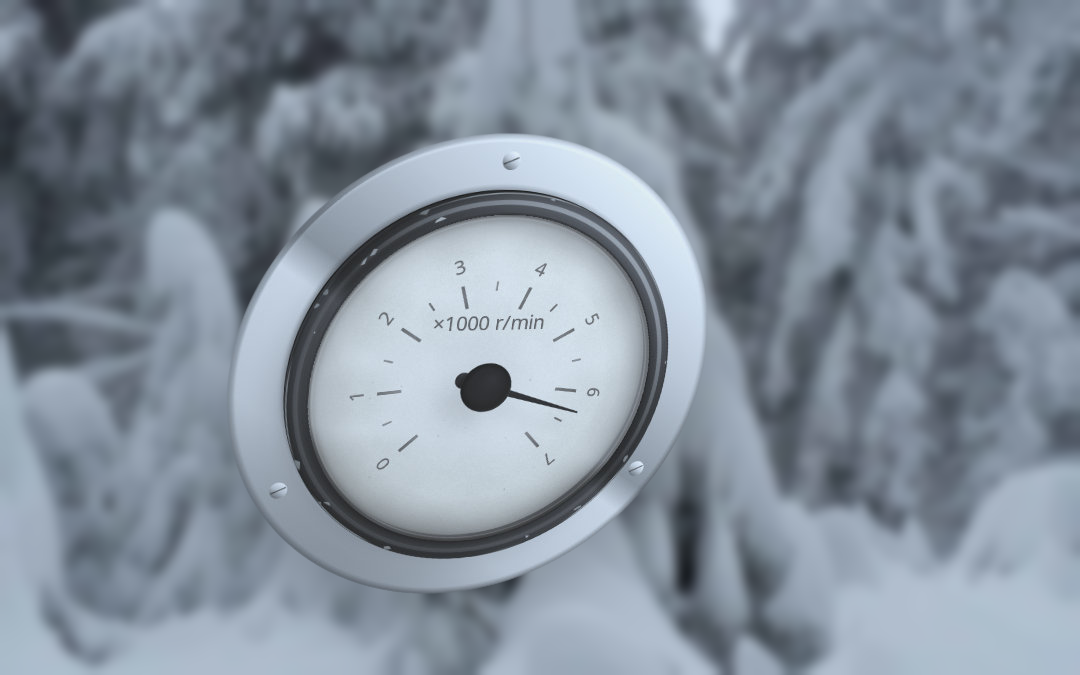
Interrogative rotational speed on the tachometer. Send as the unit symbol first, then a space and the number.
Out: rpm 6250
